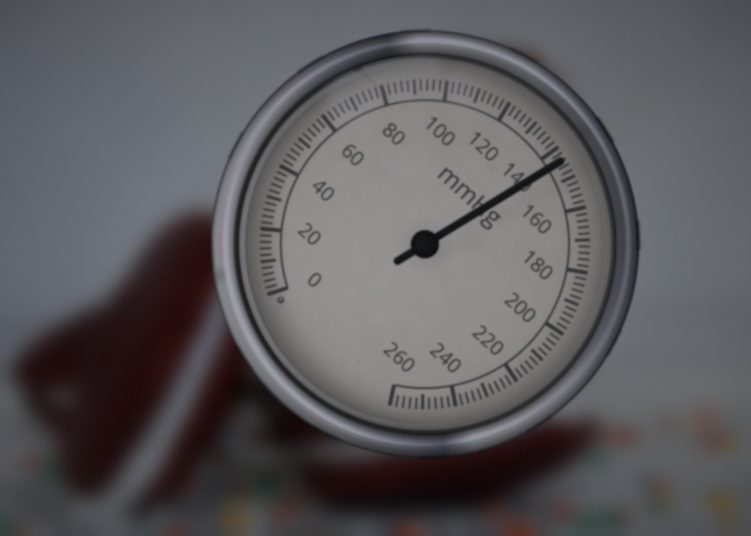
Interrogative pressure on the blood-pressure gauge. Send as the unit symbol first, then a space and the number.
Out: mmHg 144
